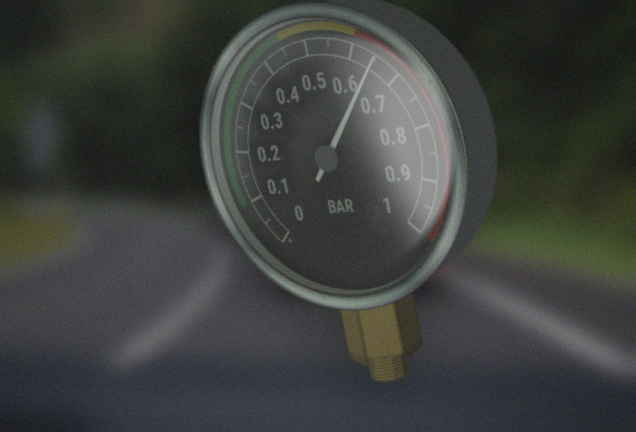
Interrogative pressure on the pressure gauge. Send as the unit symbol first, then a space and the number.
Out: bar 0.65
